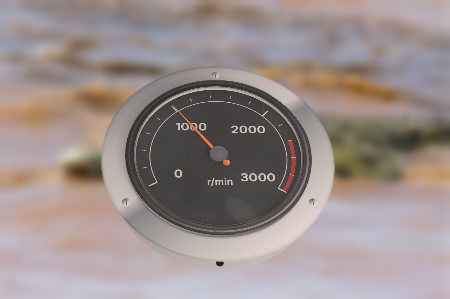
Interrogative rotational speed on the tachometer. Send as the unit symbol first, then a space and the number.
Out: rpm 1000
